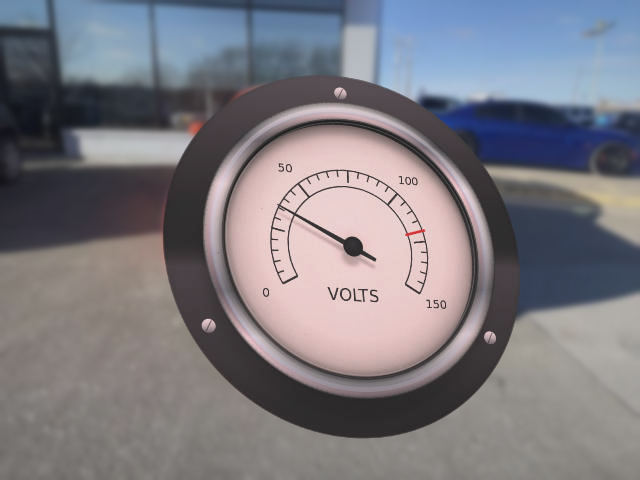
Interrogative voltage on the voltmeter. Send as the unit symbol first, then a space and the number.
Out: V 35
